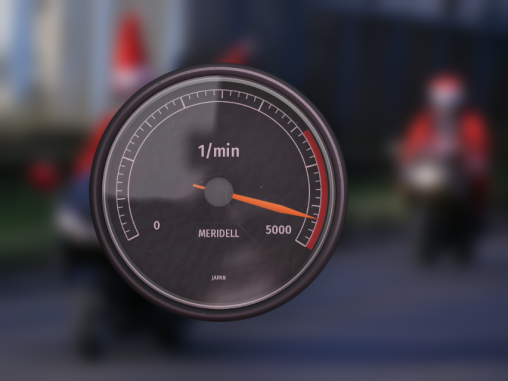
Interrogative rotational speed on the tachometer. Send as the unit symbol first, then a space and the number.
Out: rpm 4650
